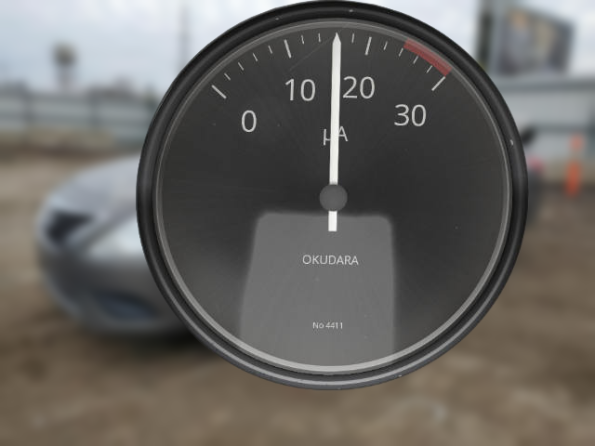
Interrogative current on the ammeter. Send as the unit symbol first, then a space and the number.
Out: µA 16
